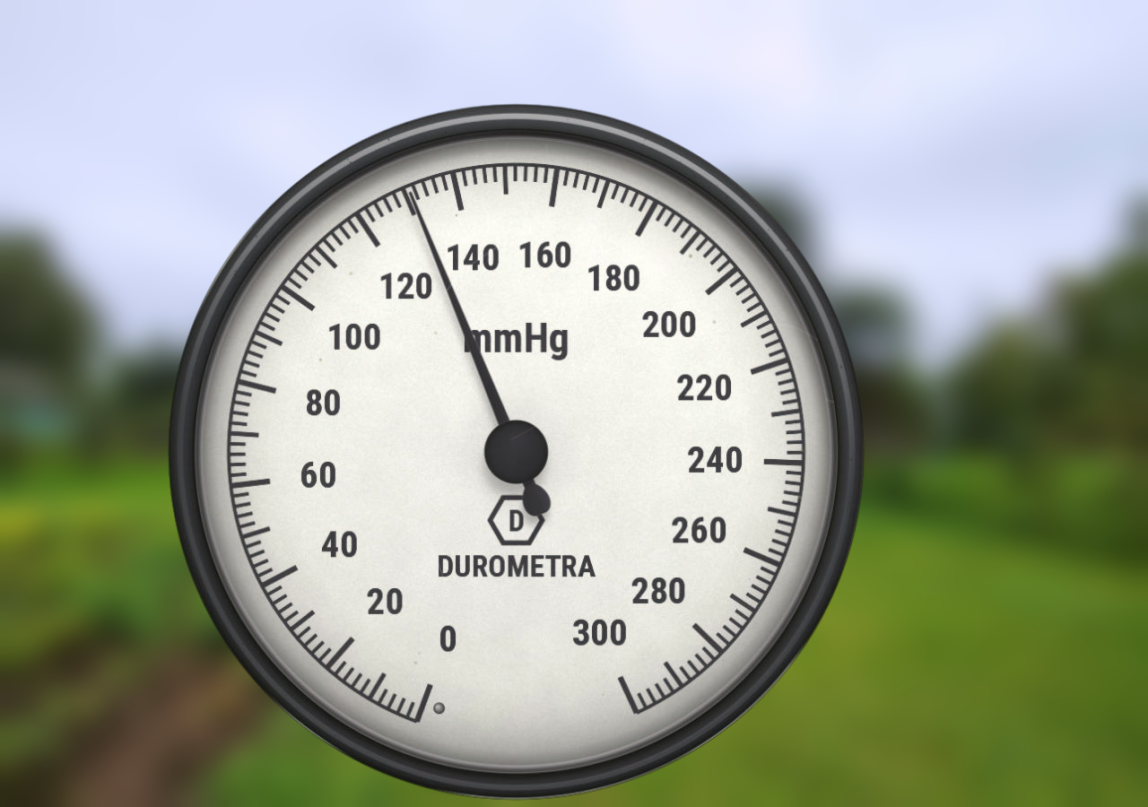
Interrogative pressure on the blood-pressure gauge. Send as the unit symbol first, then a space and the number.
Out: mmHg 131
